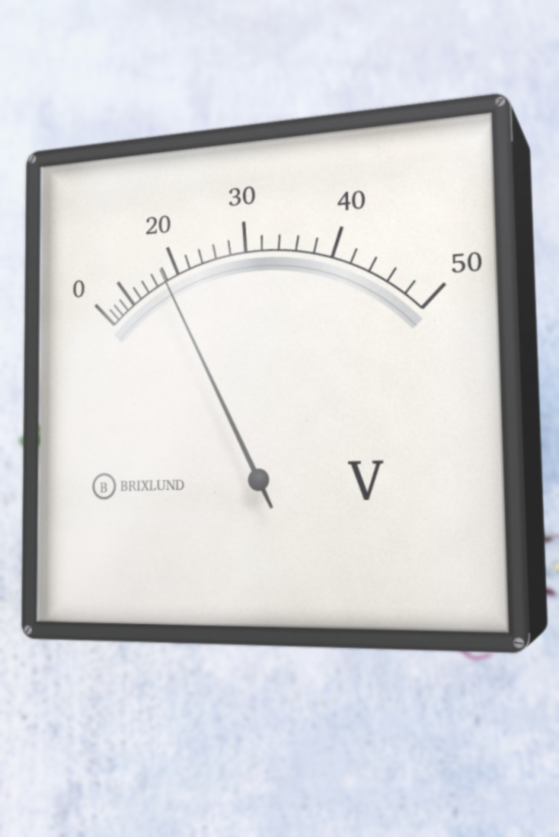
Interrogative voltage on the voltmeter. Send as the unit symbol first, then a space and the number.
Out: V 18
